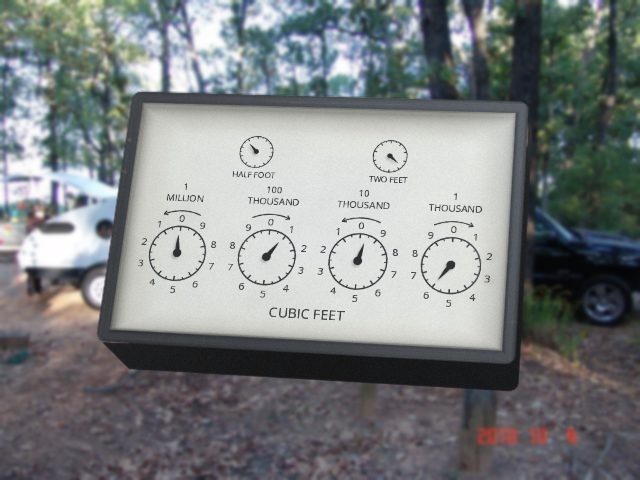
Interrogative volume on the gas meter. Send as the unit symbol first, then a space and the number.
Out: ft³ 9600
